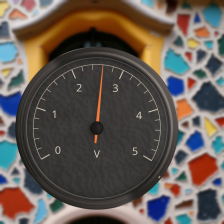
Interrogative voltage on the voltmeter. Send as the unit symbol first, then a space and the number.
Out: V 2.6
